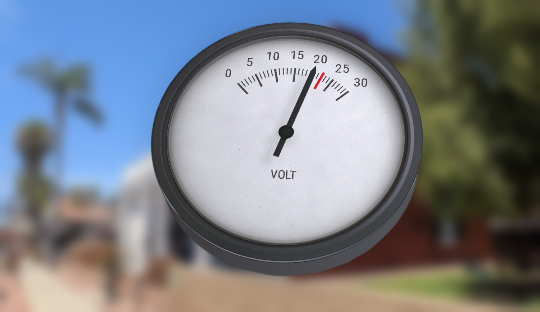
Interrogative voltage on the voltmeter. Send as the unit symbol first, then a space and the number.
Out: V 20
